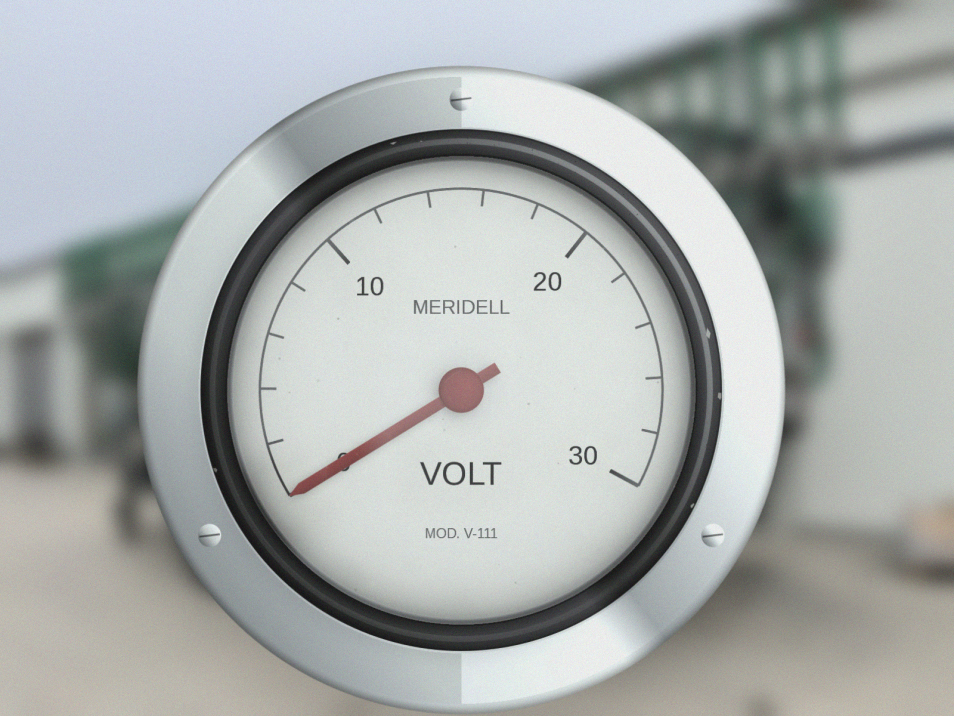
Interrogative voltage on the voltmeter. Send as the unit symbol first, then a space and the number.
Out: V 0
